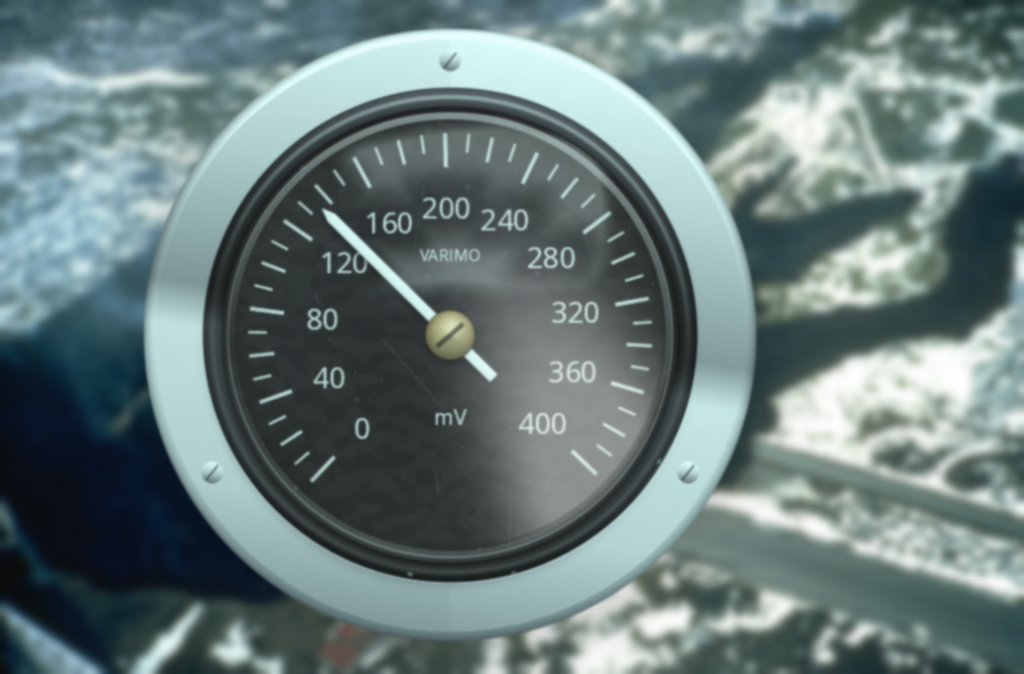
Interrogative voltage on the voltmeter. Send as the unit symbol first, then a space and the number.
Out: mV 135
